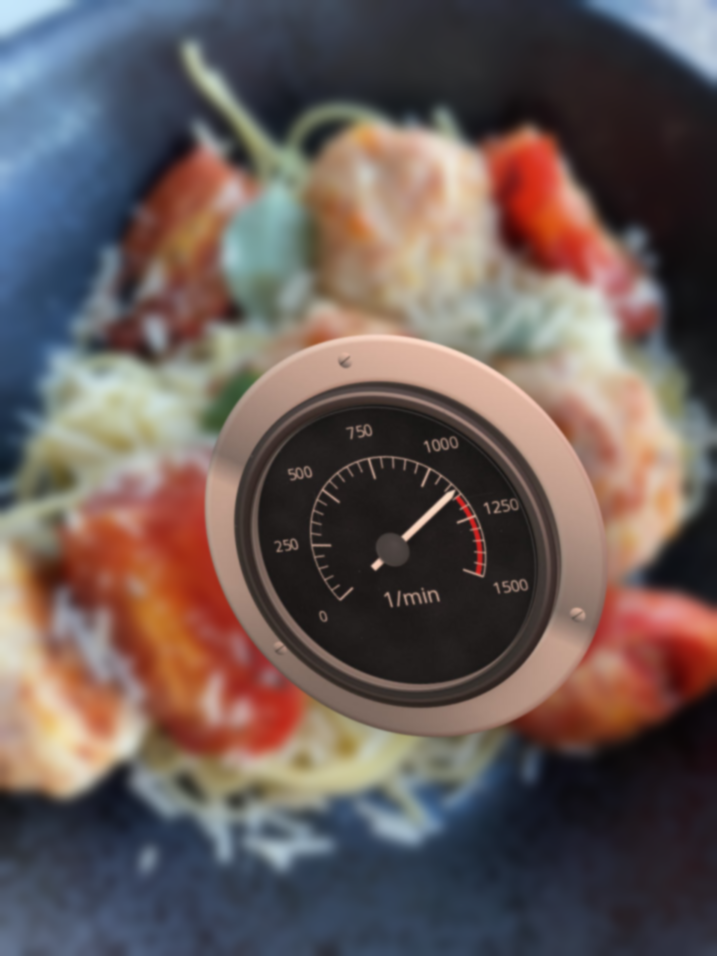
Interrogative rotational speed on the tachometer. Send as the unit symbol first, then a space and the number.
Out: rpm 1125
